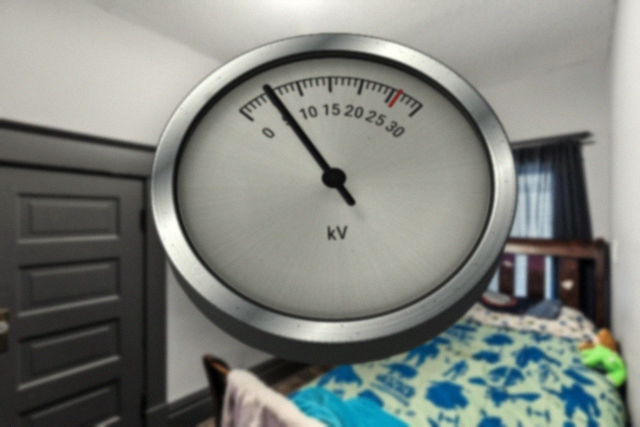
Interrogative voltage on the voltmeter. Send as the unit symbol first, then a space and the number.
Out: kV 5
